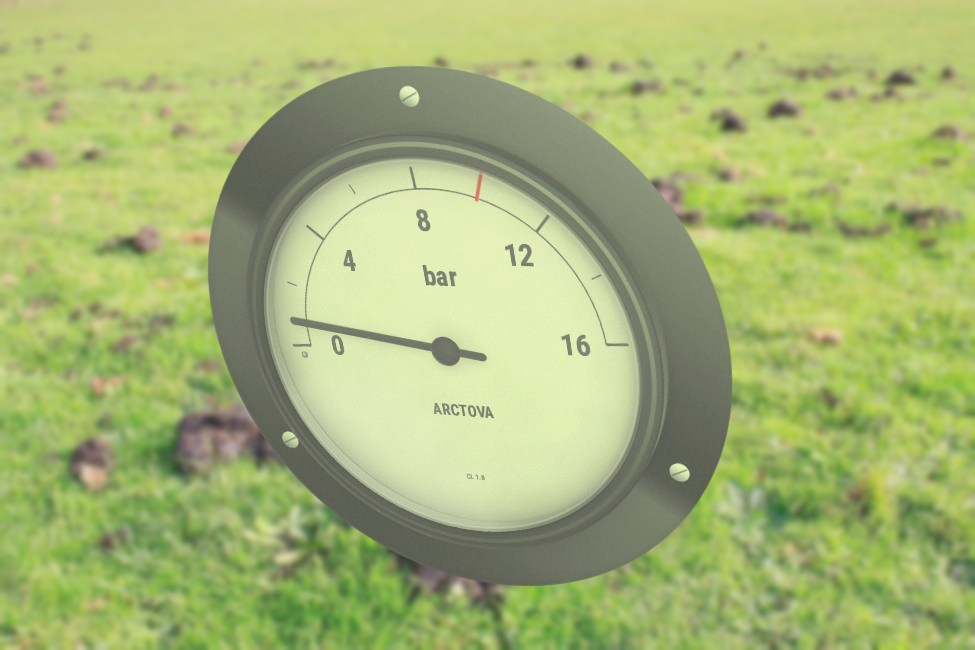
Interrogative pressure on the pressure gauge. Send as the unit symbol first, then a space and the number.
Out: bar 1
